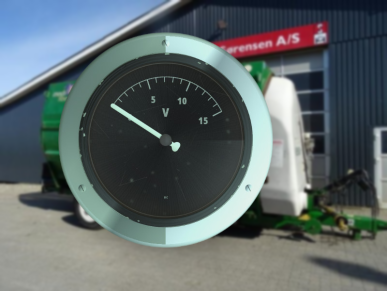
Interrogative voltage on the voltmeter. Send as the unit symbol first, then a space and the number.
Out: V 0
